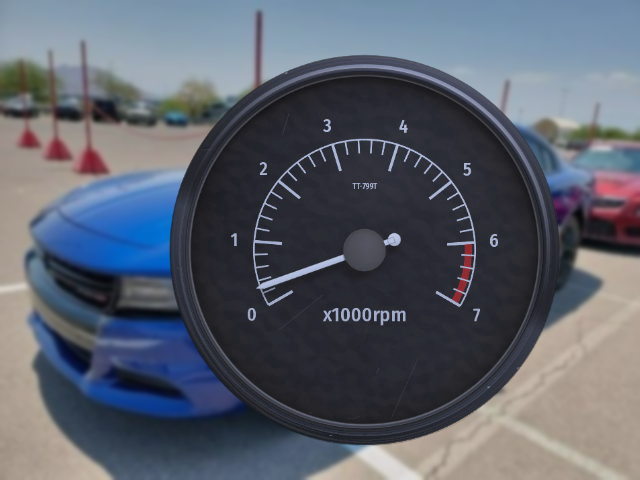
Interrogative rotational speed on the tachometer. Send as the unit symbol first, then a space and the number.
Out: rpm 300
